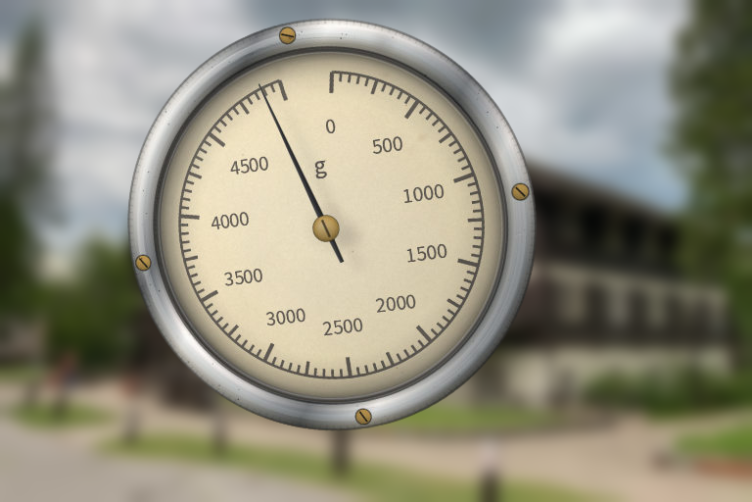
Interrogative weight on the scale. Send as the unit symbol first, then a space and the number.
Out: g 4900
